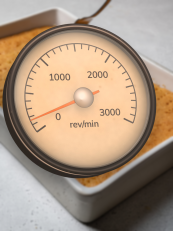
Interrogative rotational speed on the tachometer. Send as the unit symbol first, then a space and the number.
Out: rpm 150
